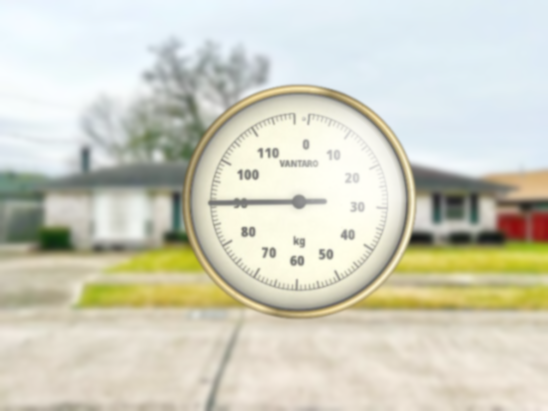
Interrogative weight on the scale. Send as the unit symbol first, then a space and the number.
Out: kg 90
